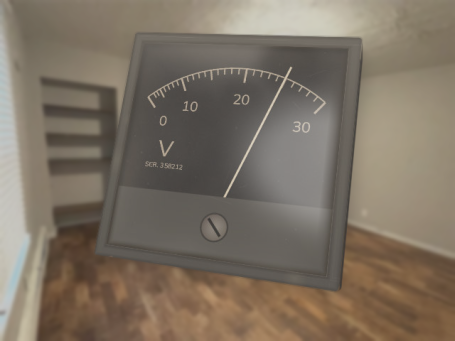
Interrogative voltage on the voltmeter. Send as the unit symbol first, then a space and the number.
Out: V 25
